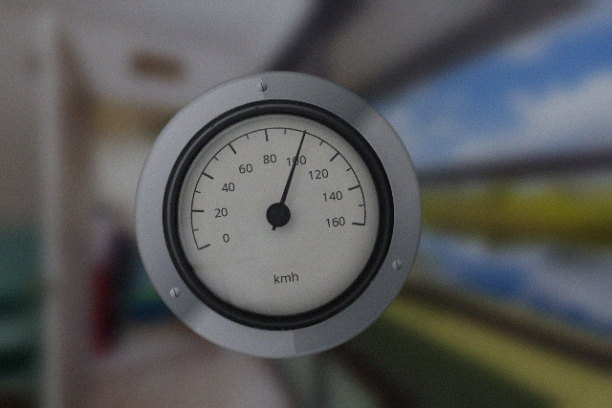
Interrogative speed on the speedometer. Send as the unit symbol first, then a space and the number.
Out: km/h 100
